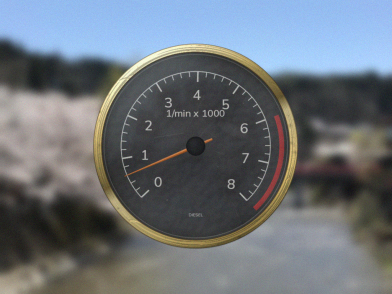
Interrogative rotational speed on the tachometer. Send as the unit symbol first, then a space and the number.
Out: rpm 600
